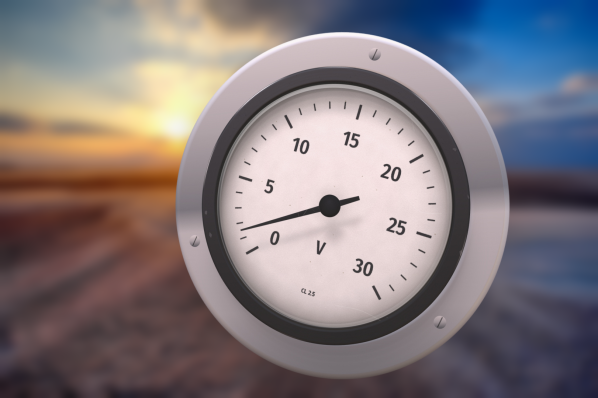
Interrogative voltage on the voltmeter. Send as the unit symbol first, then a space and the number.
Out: V 1.5
